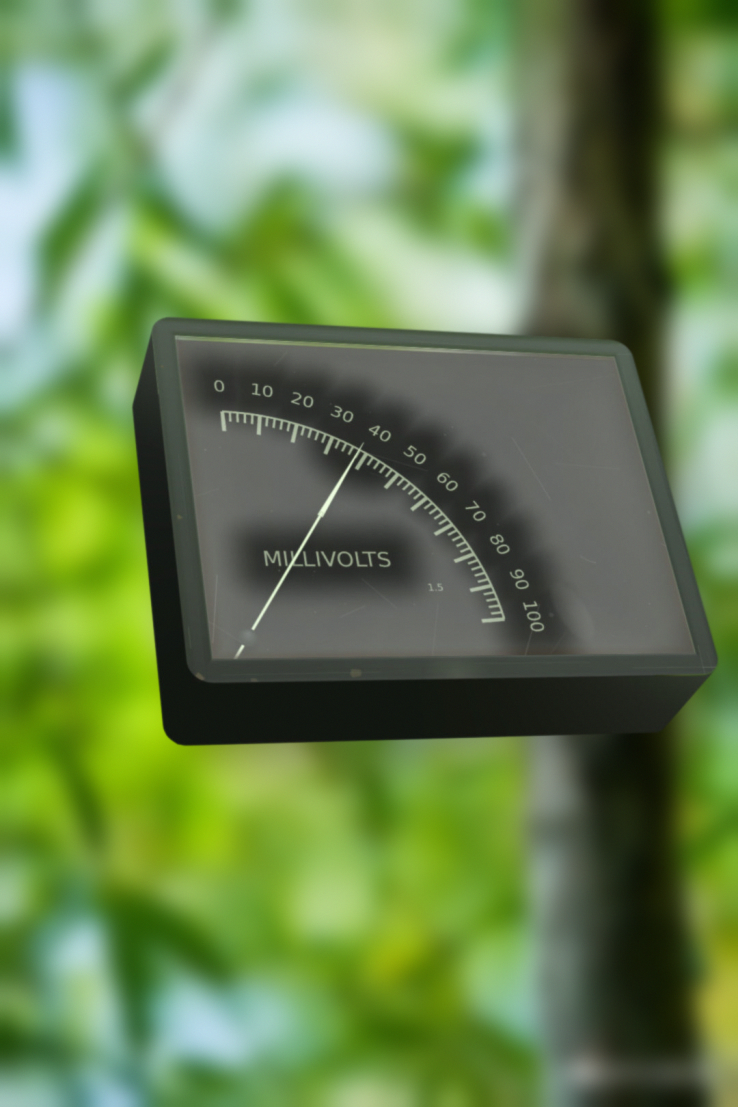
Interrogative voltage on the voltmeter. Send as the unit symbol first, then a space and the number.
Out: mV 38
